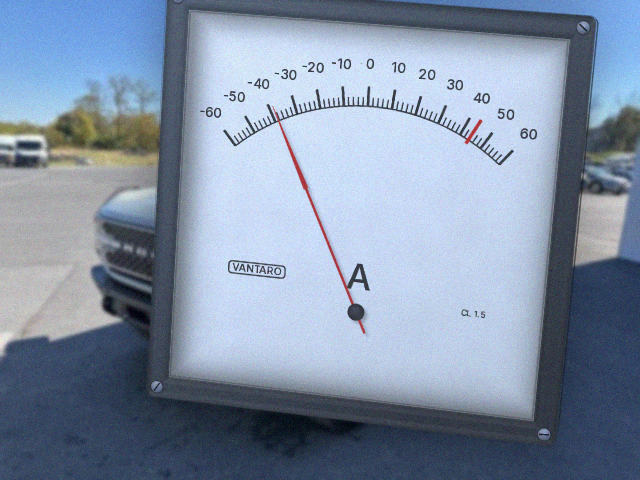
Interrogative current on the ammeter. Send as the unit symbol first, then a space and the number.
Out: A -38
